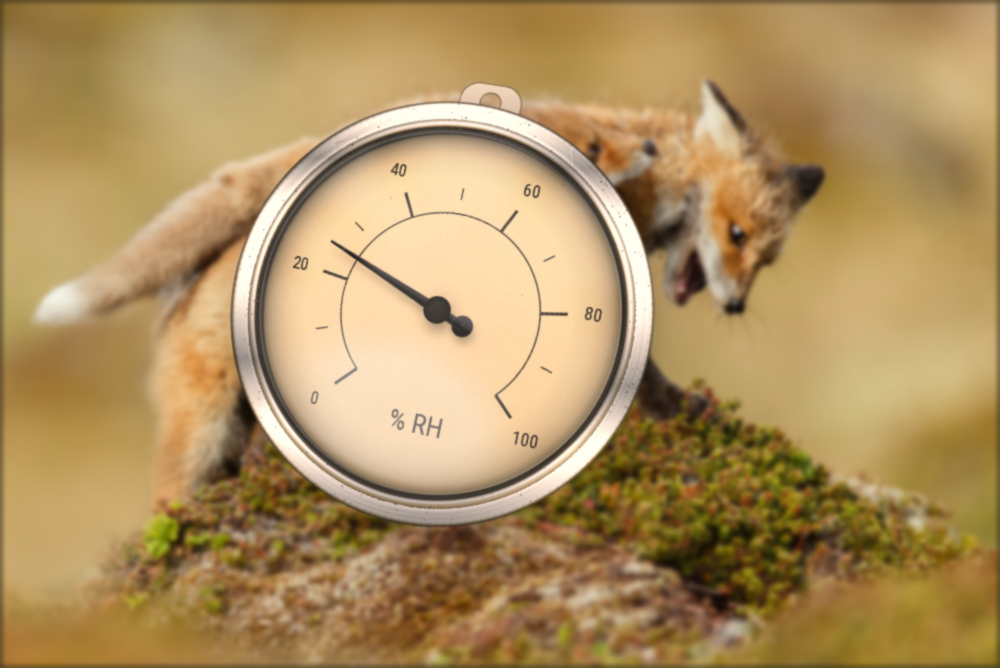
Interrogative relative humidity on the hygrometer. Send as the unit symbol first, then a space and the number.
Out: % 25
